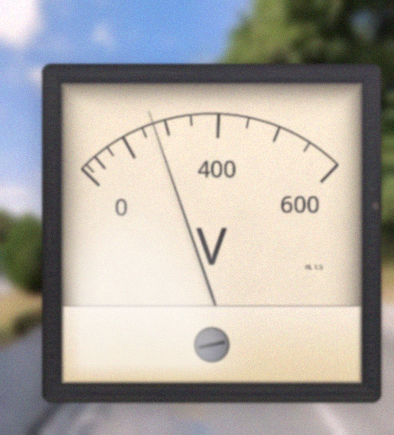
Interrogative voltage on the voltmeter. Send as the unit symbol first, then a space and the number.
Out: V 275
